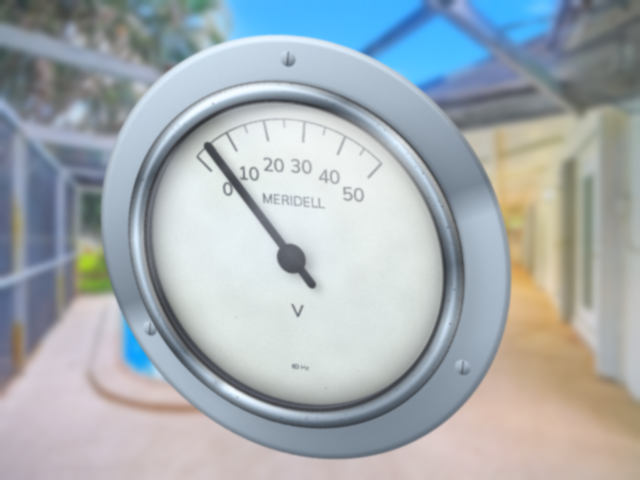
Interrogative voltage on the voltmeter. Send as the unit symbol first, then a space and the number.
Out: V 5
